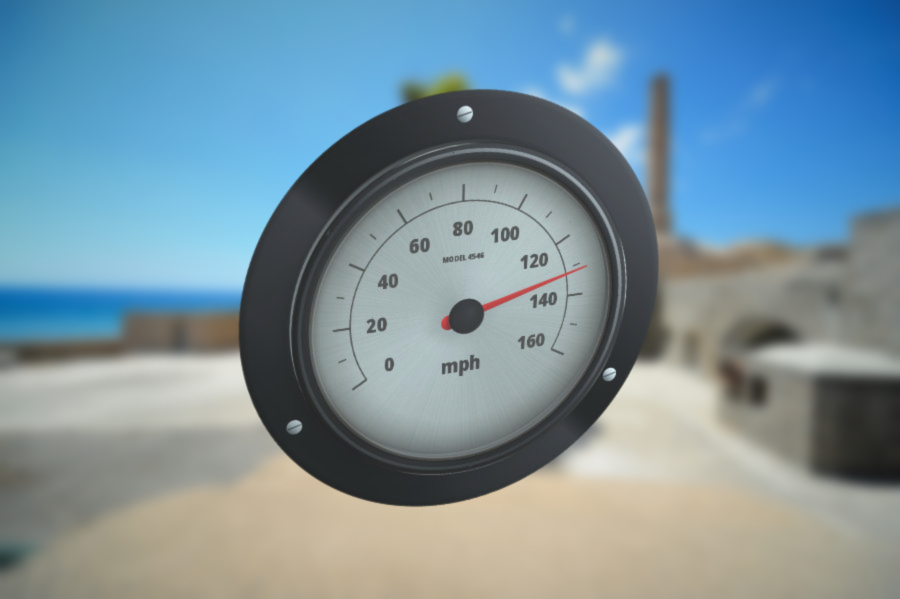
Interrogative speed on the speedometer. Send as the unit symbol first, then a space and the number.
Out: mph 130
